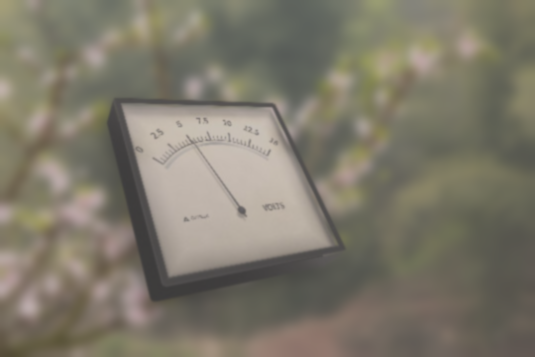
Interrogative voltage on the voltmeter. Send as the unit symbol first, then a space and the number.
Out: V 5
